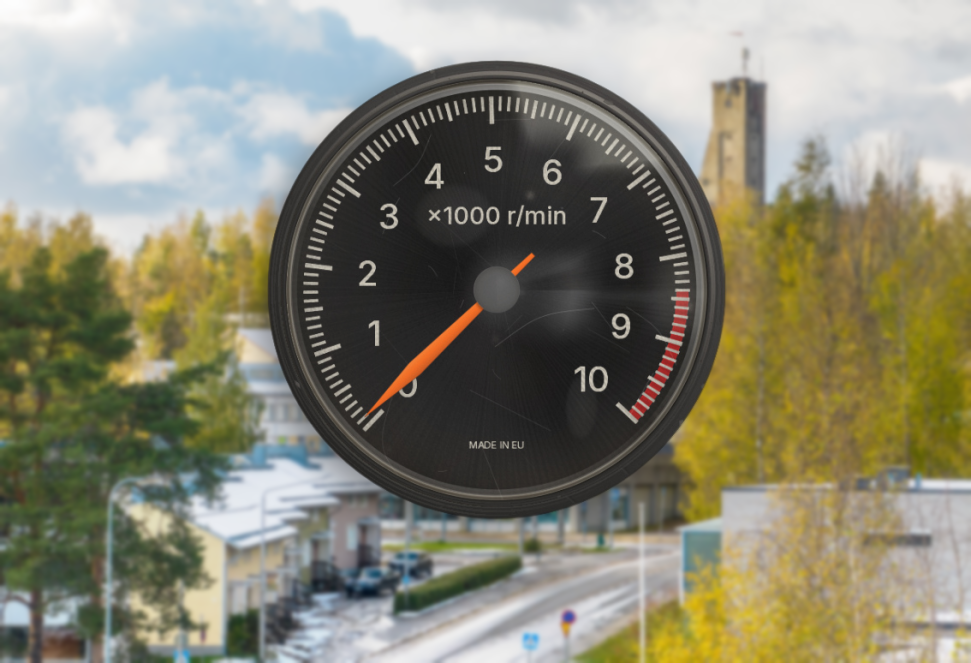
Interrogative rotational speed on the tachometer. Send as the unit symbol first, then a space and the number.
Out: rpm 100
